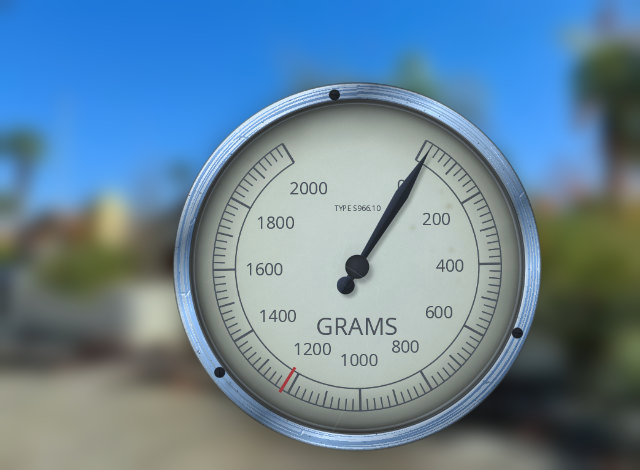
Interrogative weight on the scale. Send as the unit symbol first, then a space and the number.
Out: g 20
